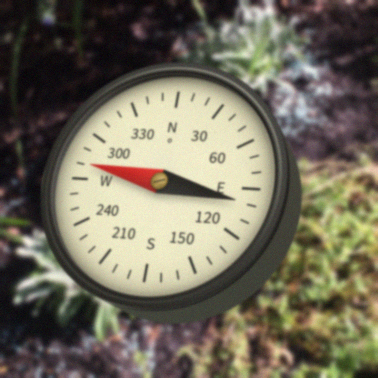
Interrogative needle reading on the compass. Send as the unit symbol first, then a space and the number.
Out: ° 280
